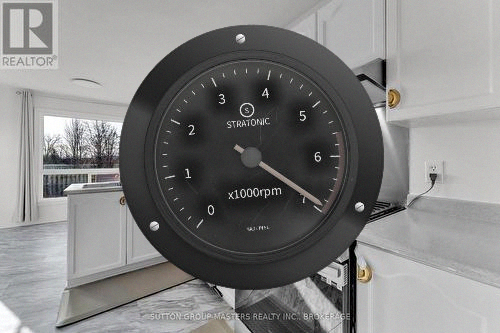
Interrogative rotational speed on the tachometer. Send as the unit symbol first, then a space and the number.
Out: rpm 6900
